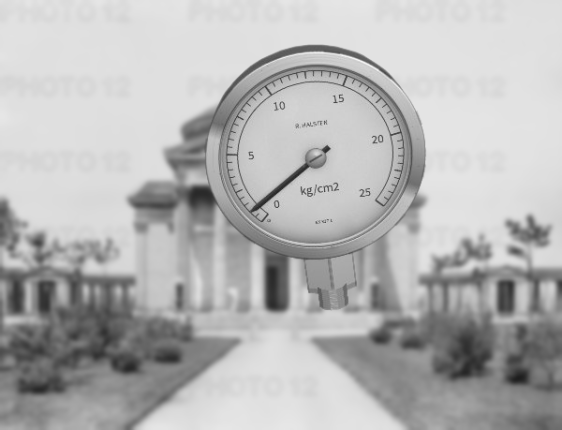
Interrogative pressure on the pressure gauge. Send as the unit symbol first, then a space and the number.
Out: kg/cm² 1
